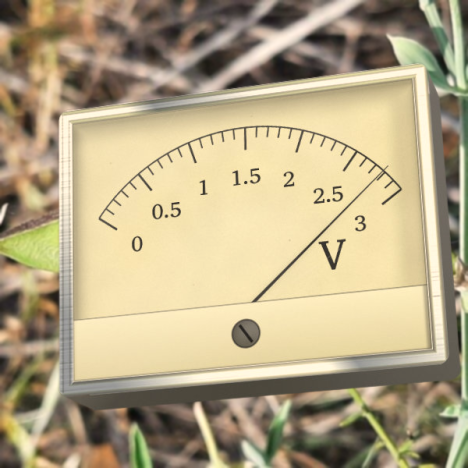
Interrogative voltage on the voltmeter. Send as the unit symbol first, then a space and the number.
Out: V 2.8
